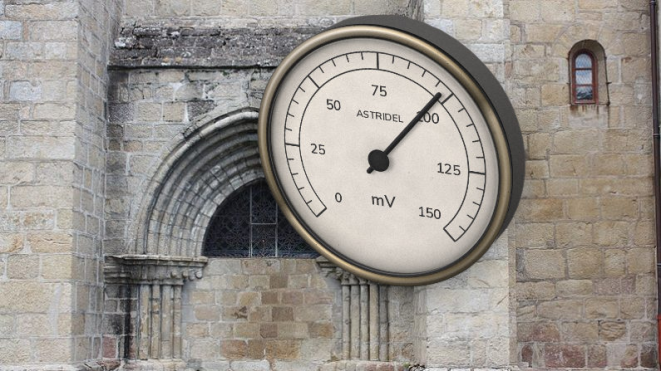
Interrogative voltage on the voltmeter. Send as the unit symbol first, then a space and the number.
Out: mV 97.5
